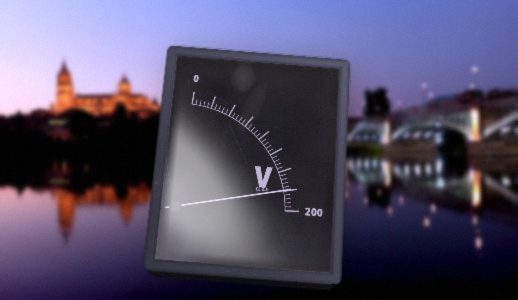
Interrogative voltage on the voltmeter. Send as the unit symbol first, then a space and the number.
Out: V 175
